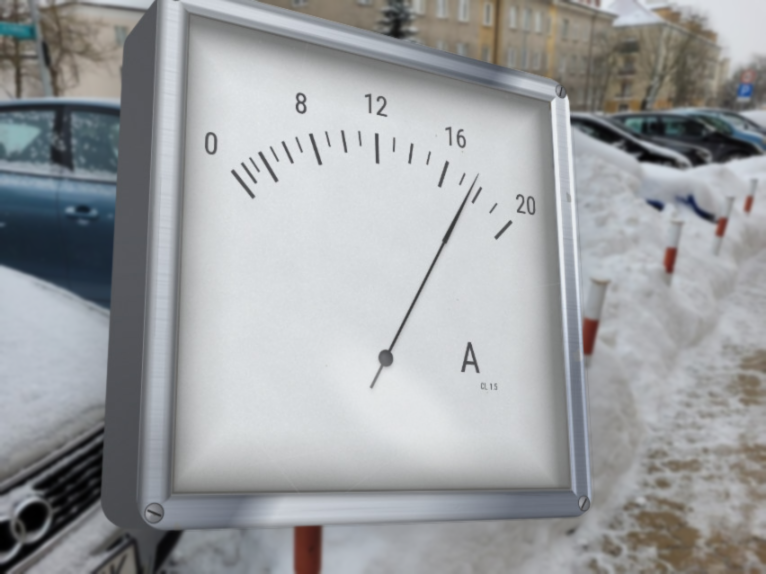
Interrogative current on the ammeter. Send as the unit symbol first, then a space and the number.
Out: A 17.5
